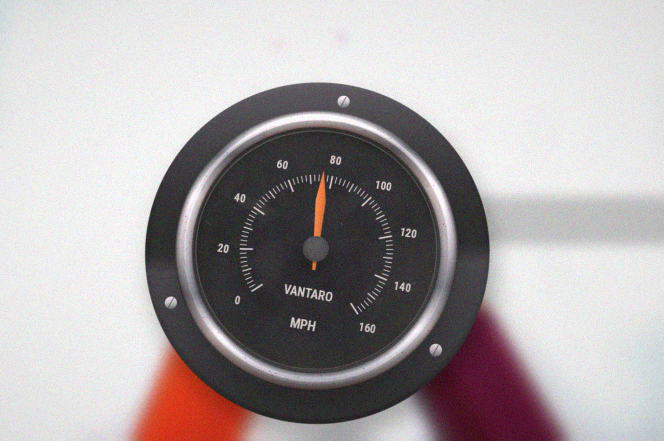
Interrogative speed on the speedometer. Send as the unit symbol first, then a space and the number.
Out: mph 76
